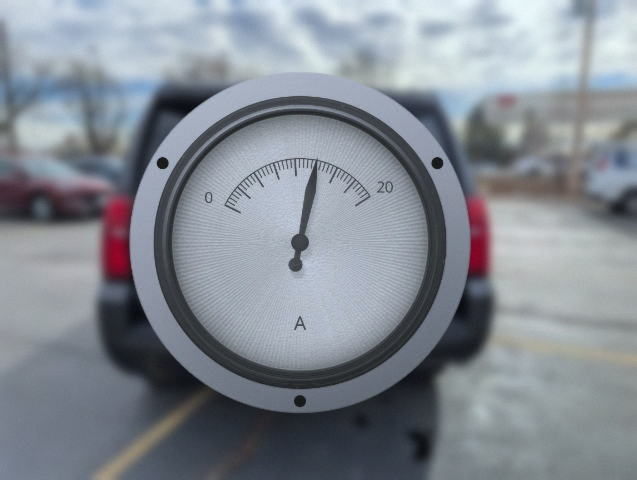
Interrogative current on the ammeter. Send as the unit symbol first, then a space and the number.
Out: A 12.5
